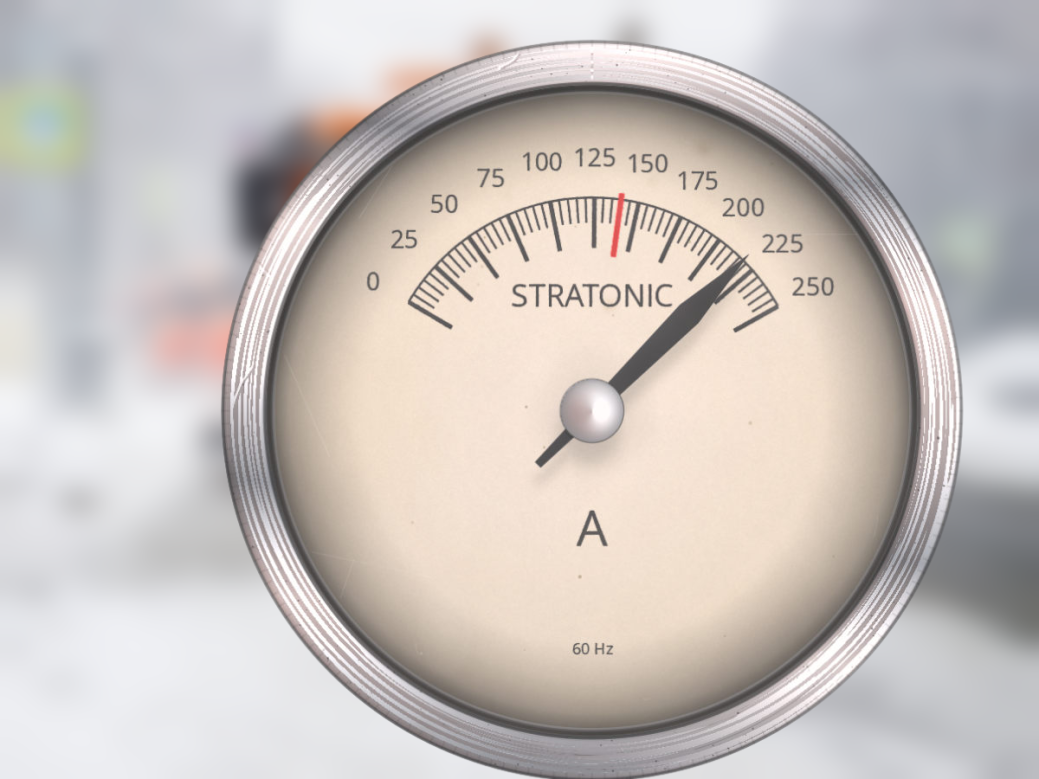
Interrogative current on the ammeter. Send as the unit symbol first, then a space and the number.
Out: A 217.5
